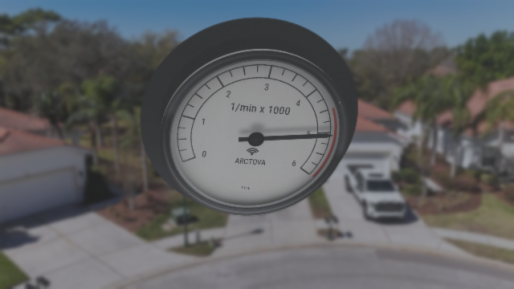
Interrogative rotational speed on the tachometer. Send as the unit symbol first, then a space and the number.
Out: rpm 5000
